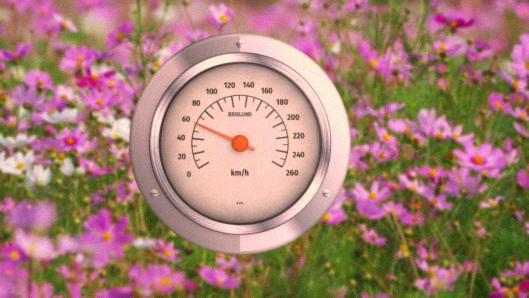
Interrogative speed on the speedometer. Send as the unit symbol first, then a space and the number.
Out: km/h 60
